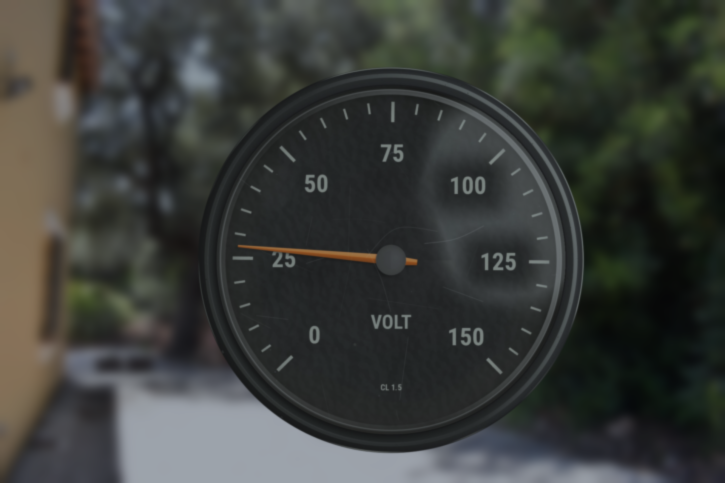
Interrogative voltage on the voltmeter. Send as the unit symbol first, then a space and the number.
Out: V 27.5
